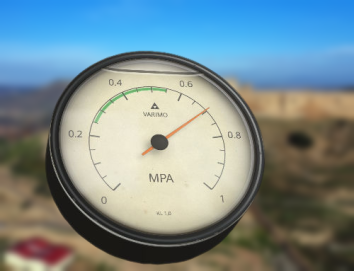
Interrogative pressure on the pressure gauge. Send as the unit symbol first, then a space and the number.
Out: MPa 0.7
